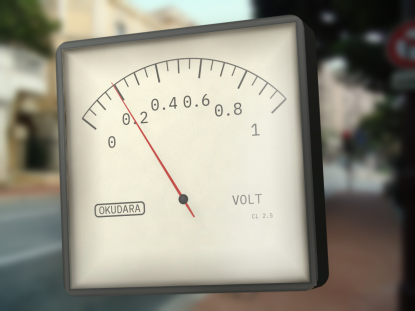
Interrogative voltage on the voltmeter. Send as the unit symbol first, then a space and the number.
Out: V 0.2
